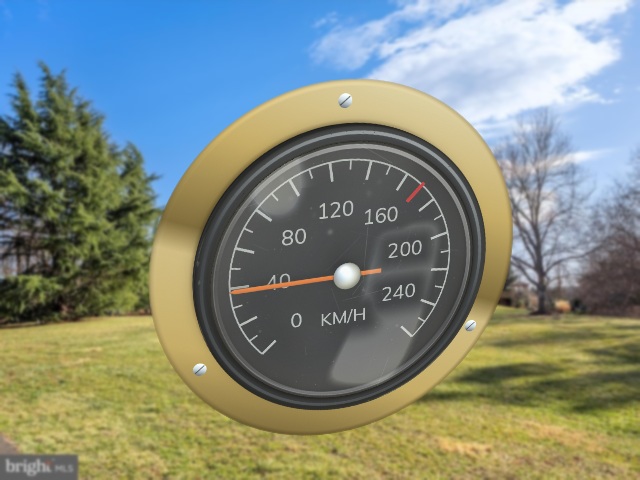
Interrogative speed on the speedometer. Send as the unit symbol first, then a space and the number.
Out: km/h 40
